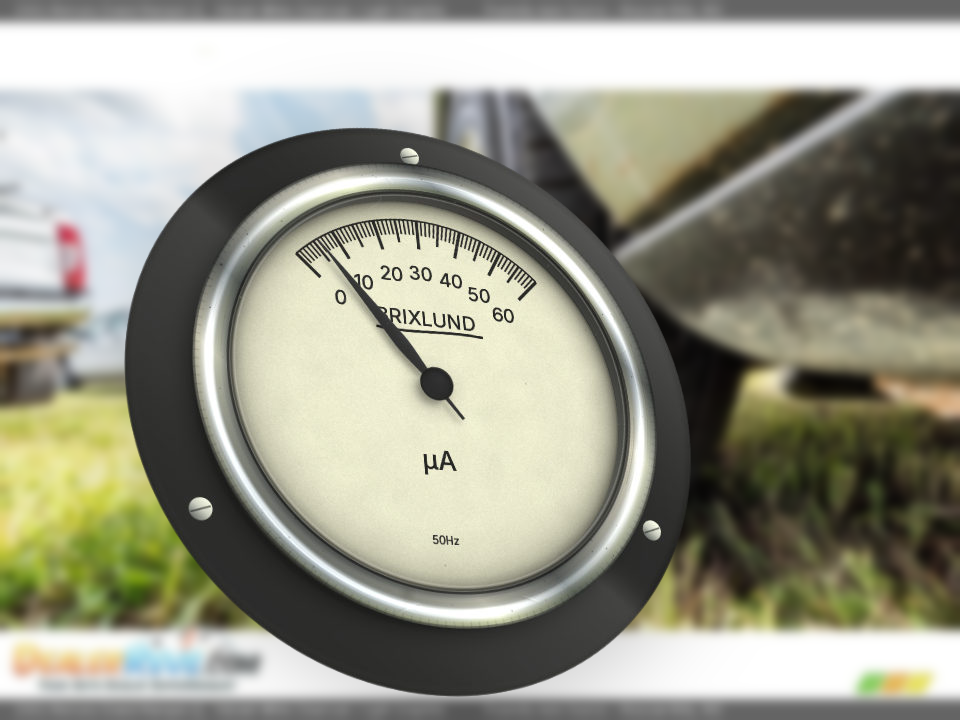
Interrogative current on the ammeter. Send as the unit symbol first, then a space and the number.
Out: µA 5
